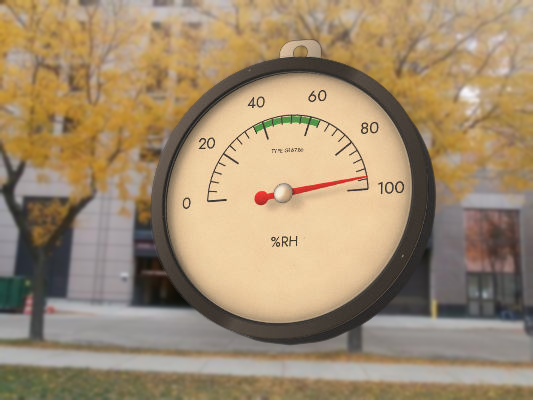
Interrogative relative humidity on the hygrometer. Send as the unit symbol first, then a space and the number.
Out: % 96
